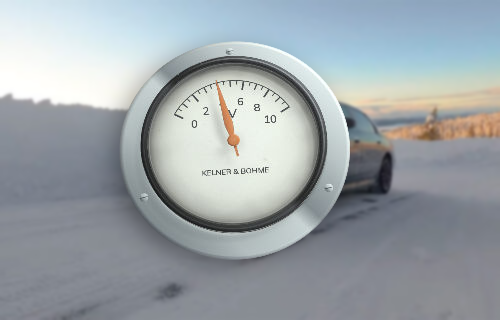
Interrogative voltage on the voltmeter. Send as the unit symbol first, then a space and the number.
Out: V 4
